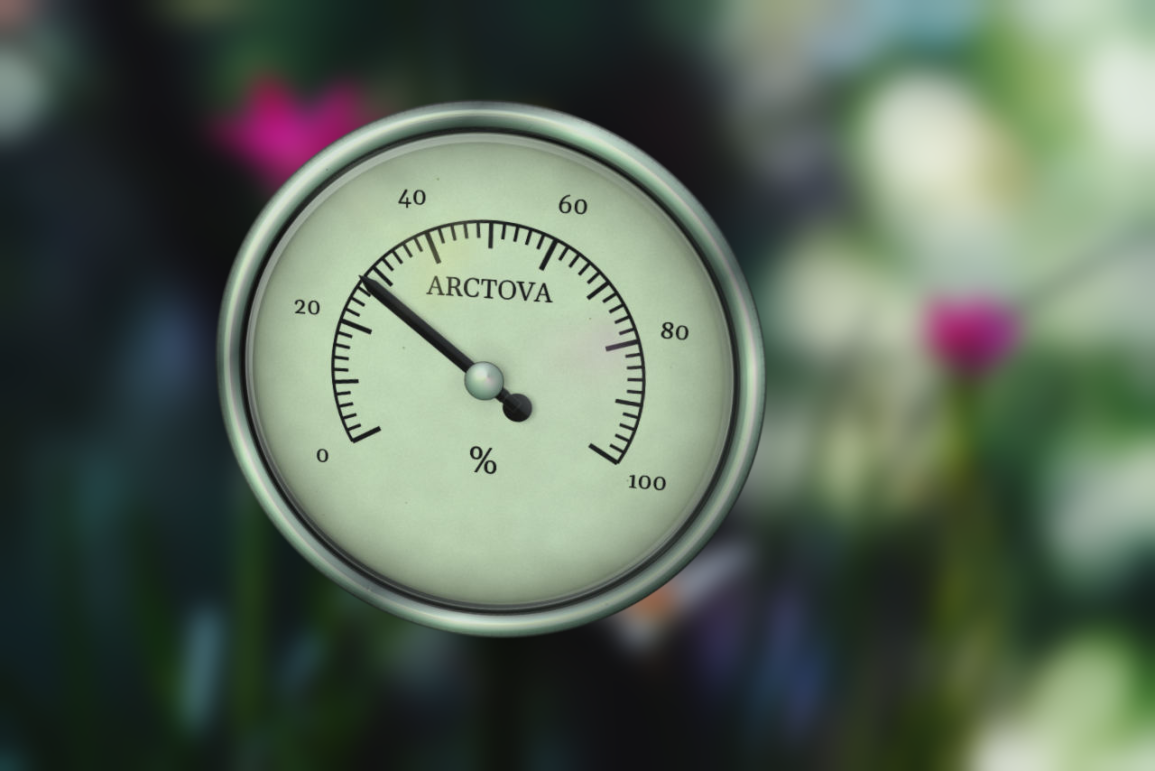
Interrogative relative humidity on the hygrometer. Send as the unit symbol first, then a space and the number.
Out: % 28
